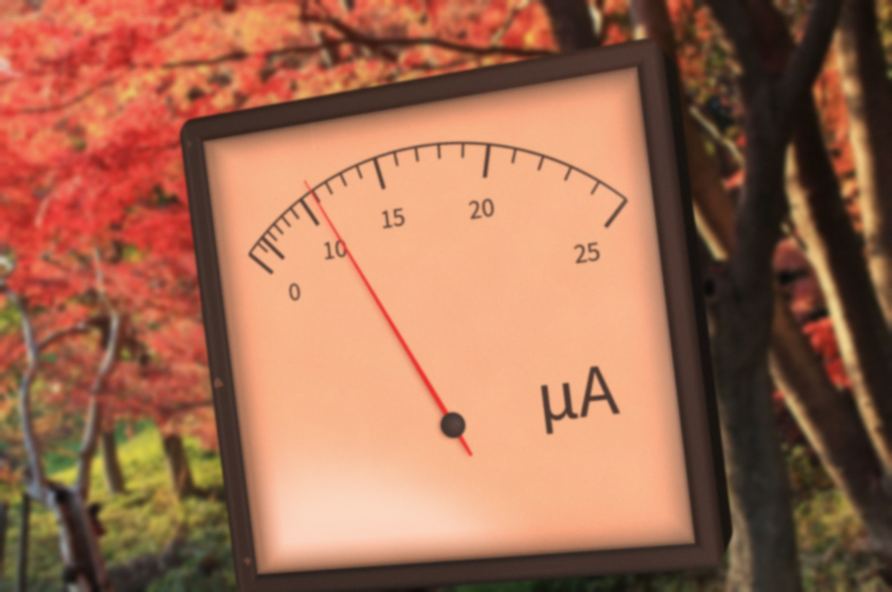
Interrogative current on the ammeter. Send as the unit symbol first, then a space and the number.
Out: µA 11
